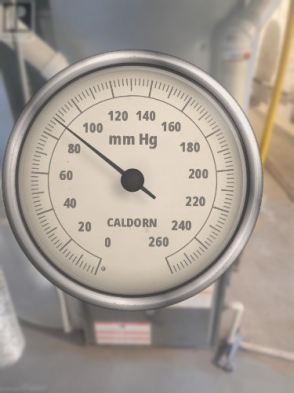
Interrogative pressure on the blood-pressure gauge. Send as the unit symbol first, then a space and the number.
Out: mmHg 88
